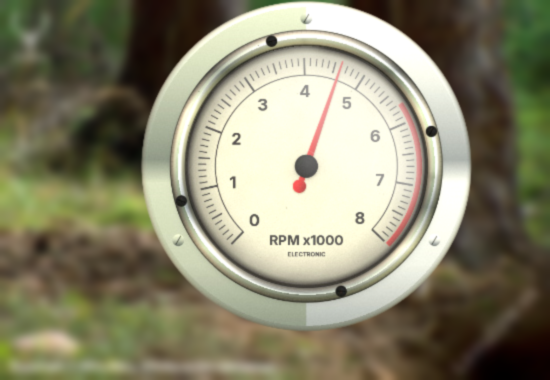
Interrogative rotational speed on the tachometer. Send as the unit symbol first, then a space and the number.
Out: rpm 4600
